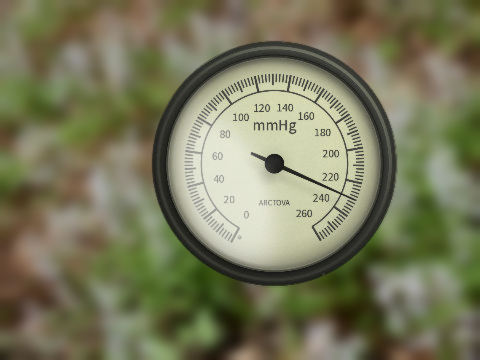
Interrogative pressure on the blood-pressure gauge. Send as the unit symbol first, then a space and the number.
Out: mmHg 230
